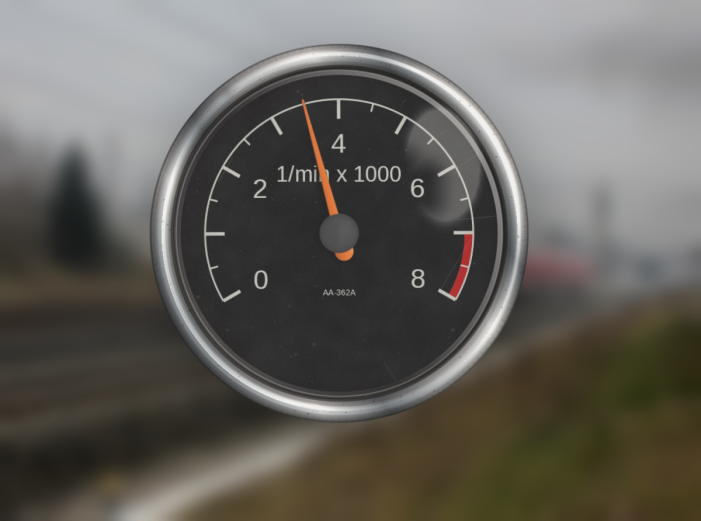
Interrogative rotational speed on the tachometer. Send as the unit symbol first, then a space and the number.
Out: rpm 3500
